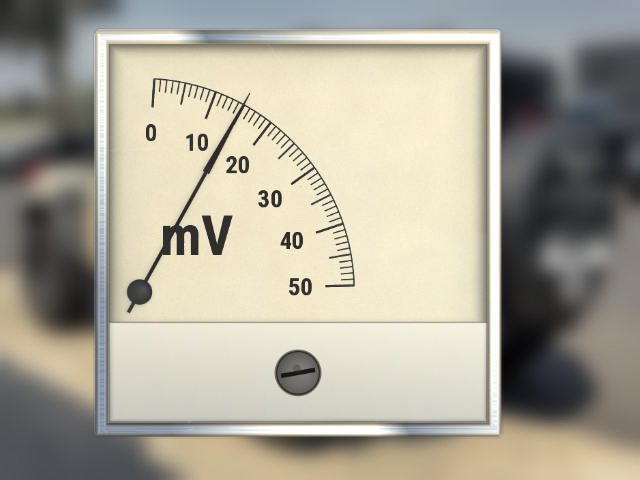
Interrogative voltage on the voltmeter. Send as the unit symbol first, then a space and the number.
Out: mV 15
